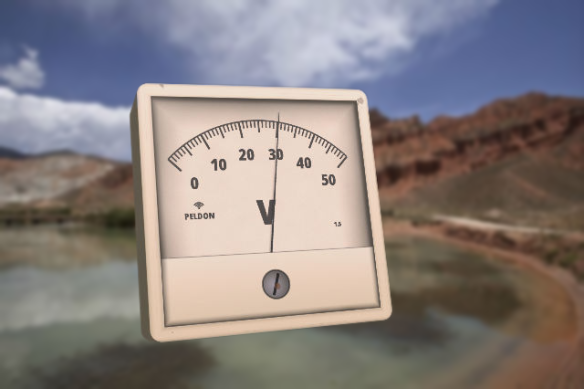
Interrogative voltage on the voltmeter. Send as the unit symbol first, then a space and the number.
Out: V 30
